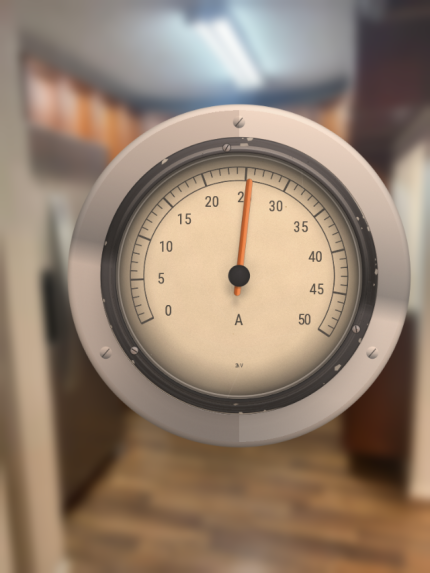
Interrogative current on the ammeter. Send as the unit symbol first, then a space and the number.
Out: A 25.5
